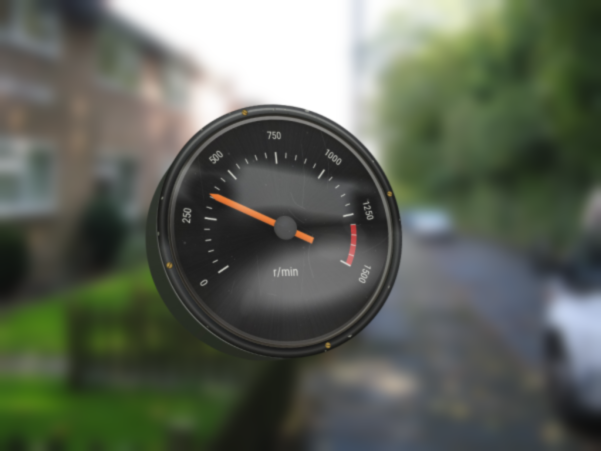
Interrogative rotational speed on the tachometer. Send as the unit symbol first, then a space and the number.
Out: rpm 350
